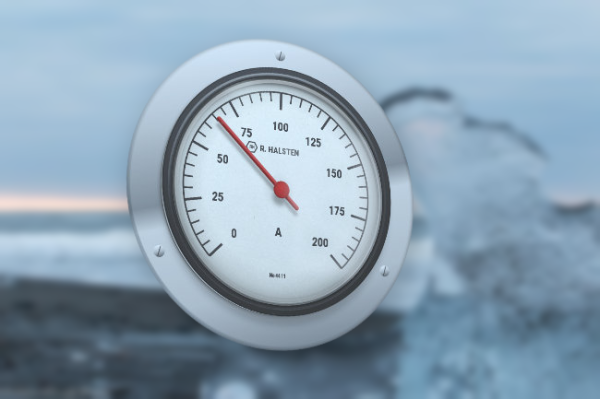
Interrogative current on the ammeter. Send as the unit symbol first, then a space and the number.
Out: A 65
